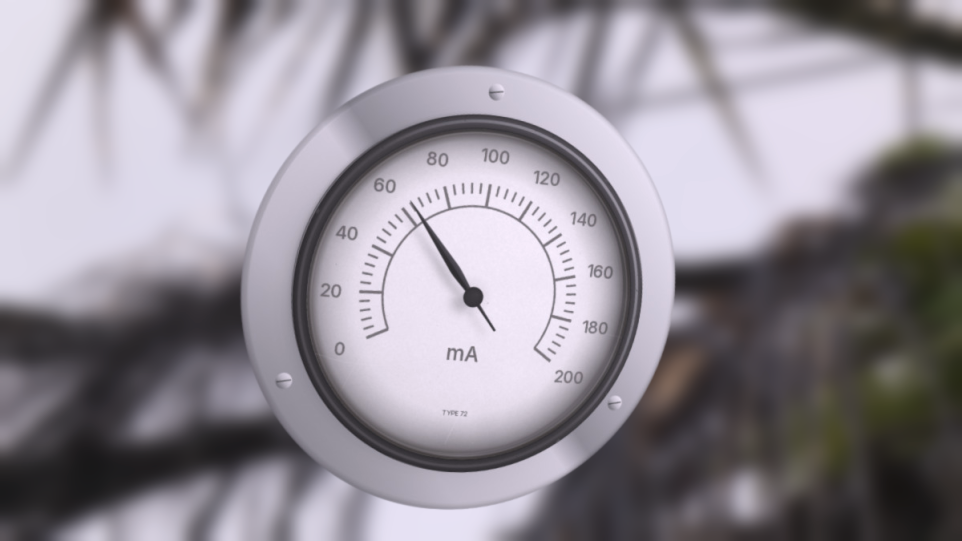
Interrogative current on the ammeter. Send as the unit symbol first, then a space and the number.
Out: mA 64
